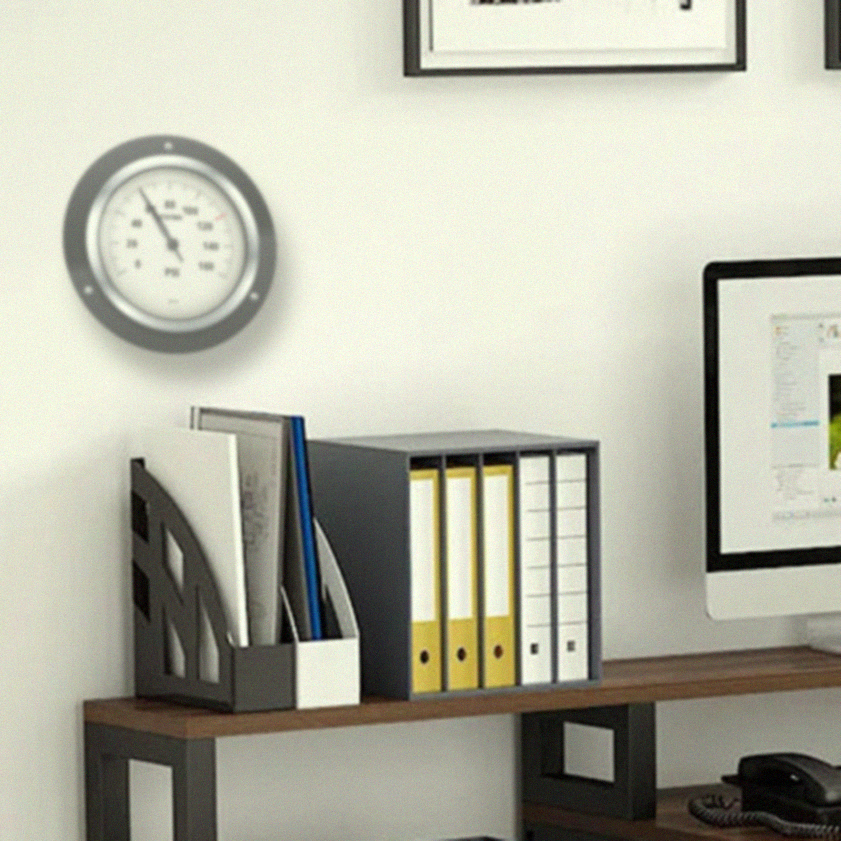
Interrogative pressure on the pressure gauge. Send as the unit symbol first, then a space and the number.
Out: psi 60
